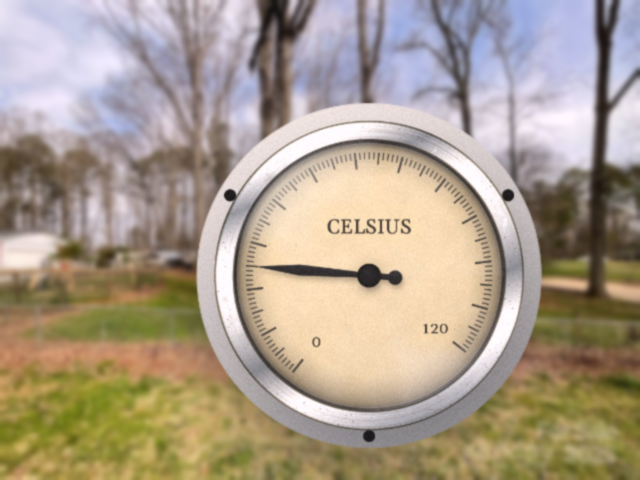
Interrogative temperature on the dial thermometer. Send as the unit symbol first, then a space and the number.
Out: °C 25
